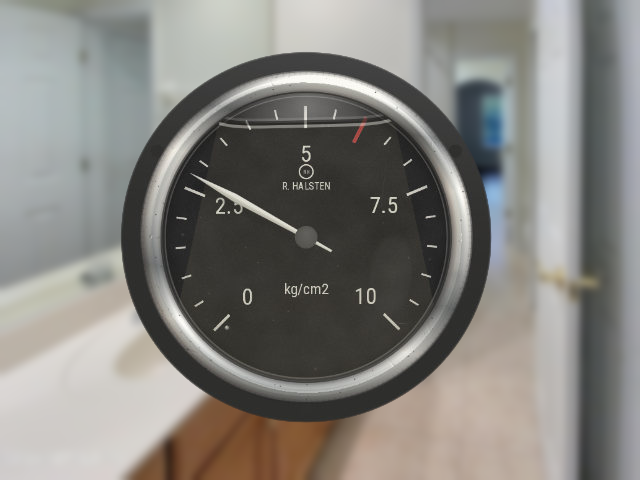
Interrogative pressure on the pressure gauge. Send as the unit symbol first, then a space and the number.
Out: kg/cm² 2.75
